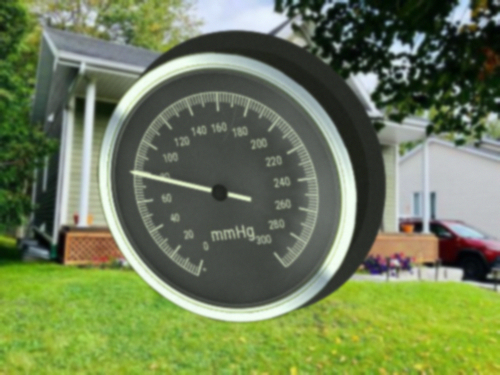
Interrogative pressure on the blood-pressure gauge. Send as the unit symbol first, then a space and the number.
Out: mmHg 80
